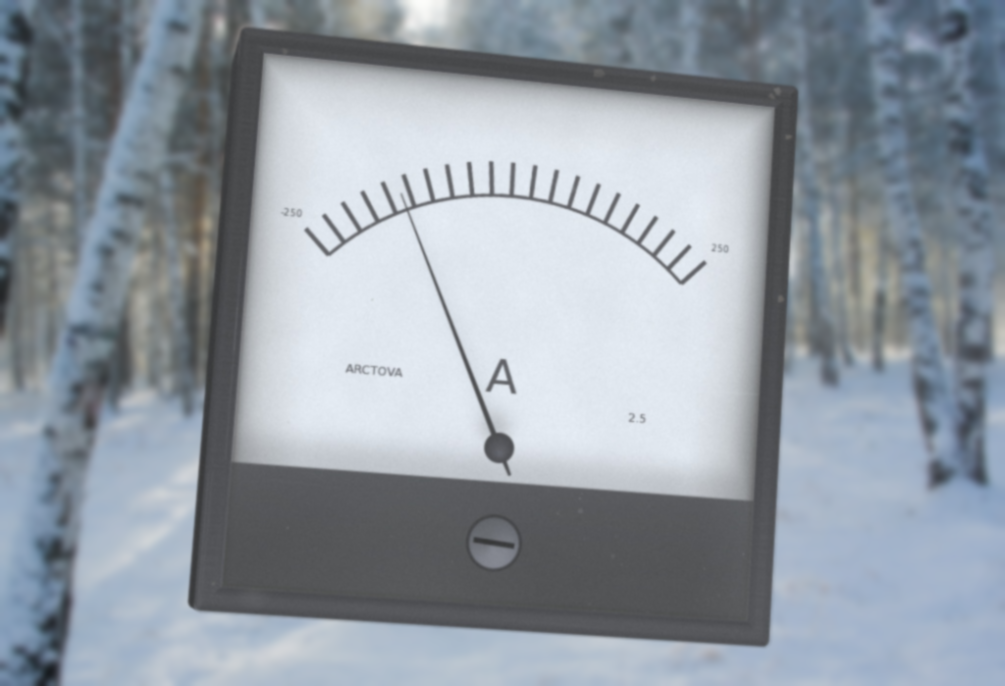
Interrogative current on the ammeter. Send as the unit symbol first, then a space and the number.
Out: A -137.5
